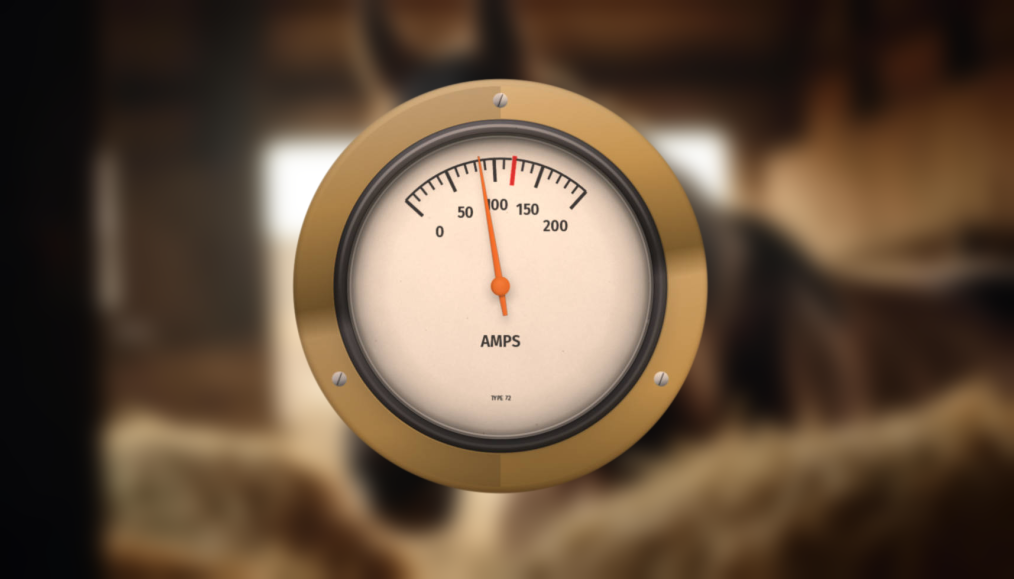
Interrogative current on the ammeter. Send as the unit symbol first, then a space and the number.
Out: A 85
